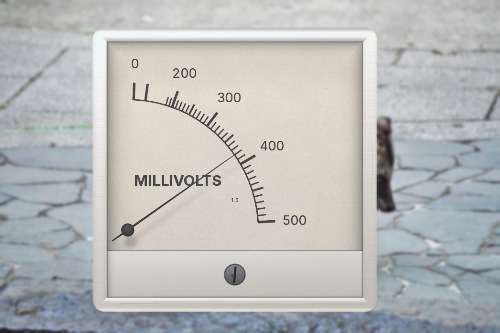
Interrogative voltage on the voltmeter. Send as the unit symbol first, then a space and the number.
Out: mV 380
